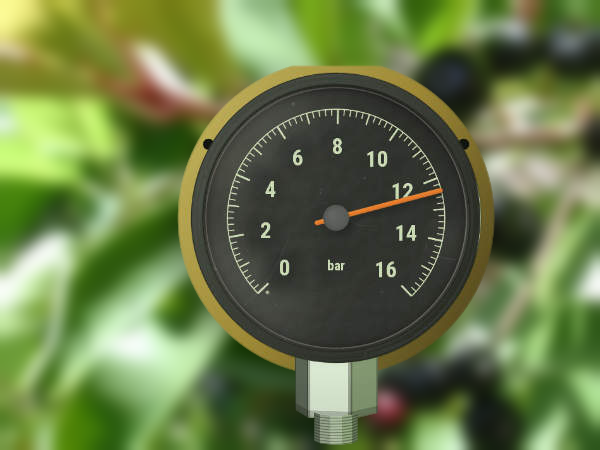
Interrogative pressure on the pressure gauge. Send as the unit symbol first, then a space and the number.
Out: bar 12.4
